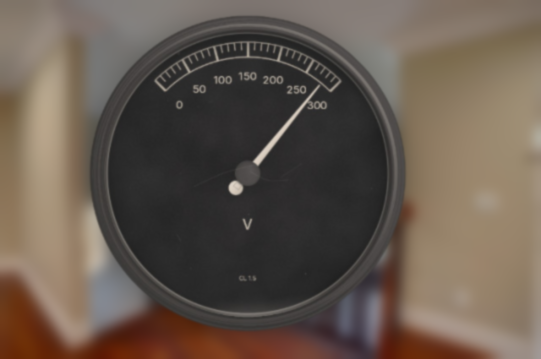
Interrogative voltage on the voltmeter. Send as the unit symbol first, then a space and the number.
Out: V 280
